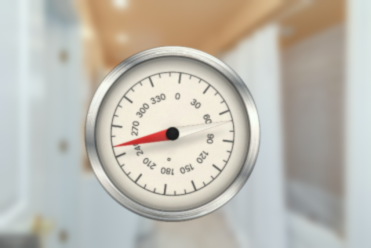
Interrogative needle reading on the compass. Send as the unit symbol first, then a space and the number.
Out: ° 250
